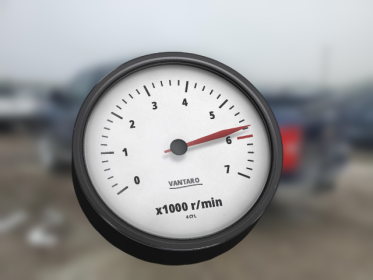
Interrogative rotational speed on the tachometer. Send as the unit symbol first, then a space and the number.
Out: rpm 5800
